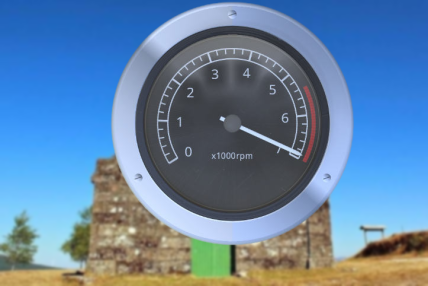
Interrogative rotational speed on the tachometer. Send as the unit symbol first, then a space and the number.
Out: rpm 6900
